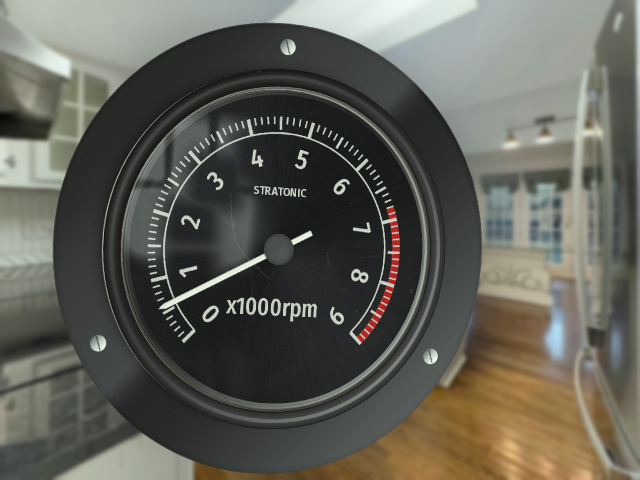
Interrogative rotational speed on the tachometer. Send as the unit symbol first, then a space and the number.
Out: rpm 600
